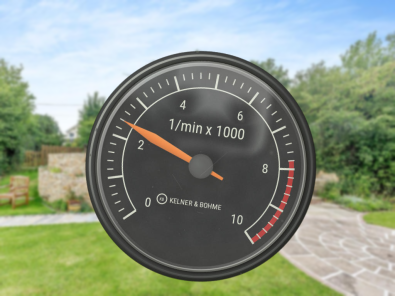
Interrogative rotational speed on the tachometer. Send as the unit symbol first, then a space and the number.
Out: rpm 2400
